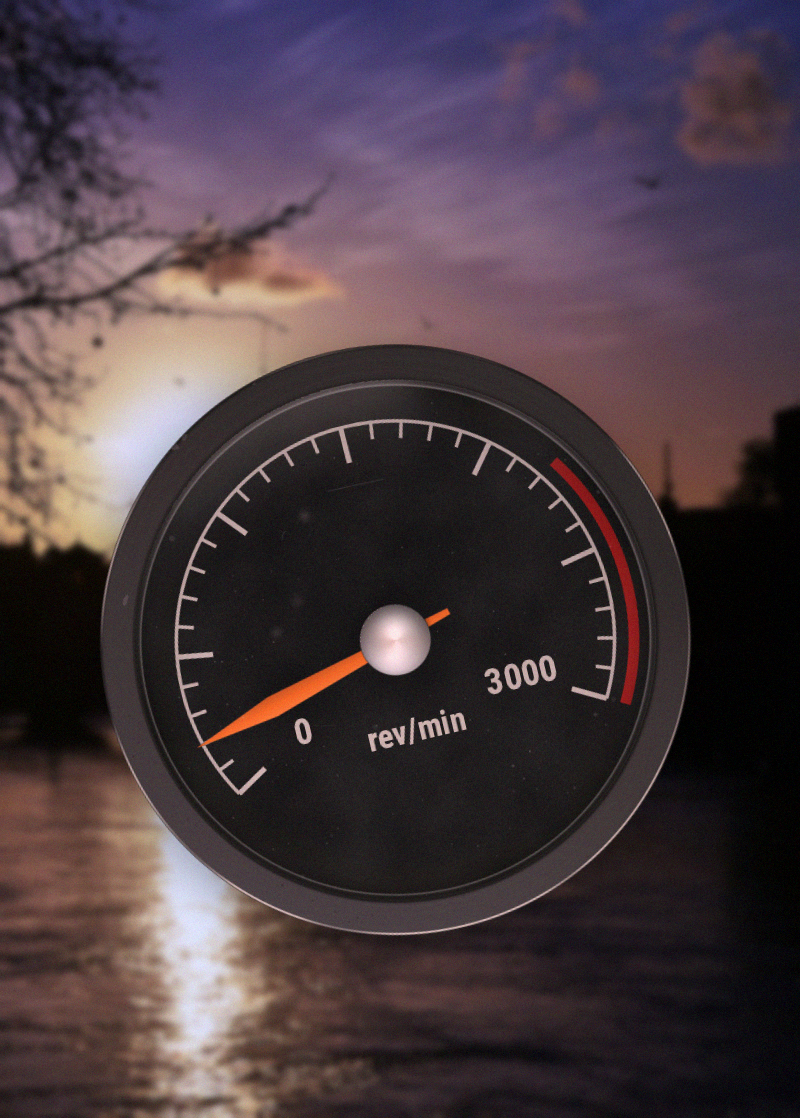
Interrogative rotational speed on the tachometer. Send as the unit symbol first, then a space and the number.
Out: rpm 200
